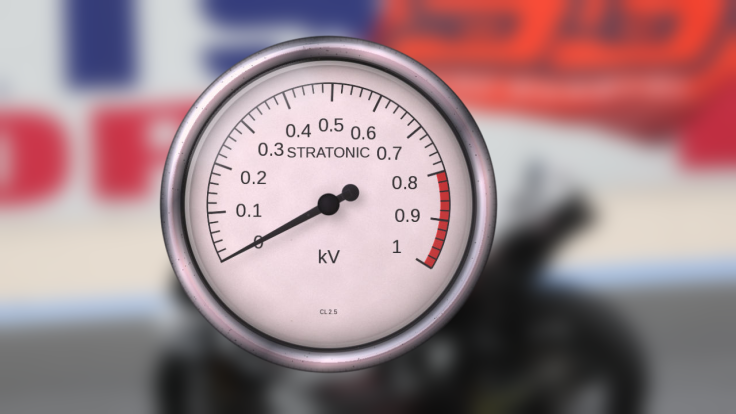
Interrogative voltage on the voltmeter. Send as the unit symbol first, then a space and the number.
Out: kV 0
